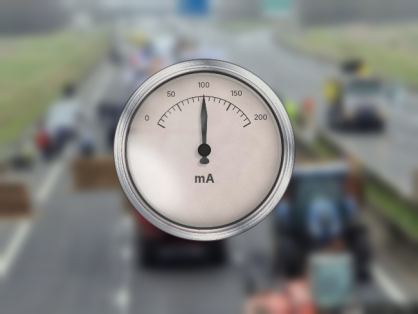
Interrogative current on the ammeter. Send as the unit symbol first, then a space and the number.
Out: mA 100
